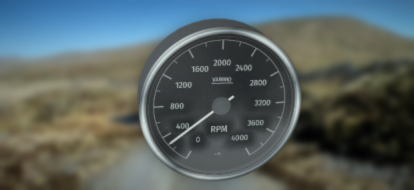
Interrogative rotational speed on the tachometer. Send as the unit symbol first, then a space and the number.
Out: rpm 300
